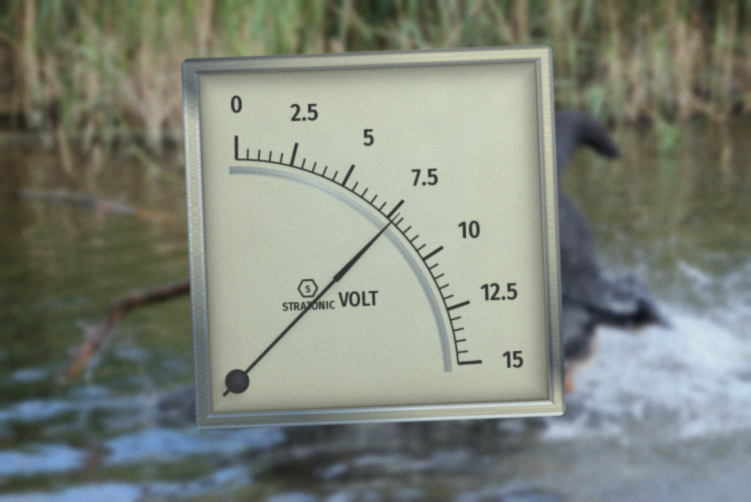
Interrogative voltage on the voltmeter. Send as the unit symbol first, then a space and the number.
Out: V 7.75
